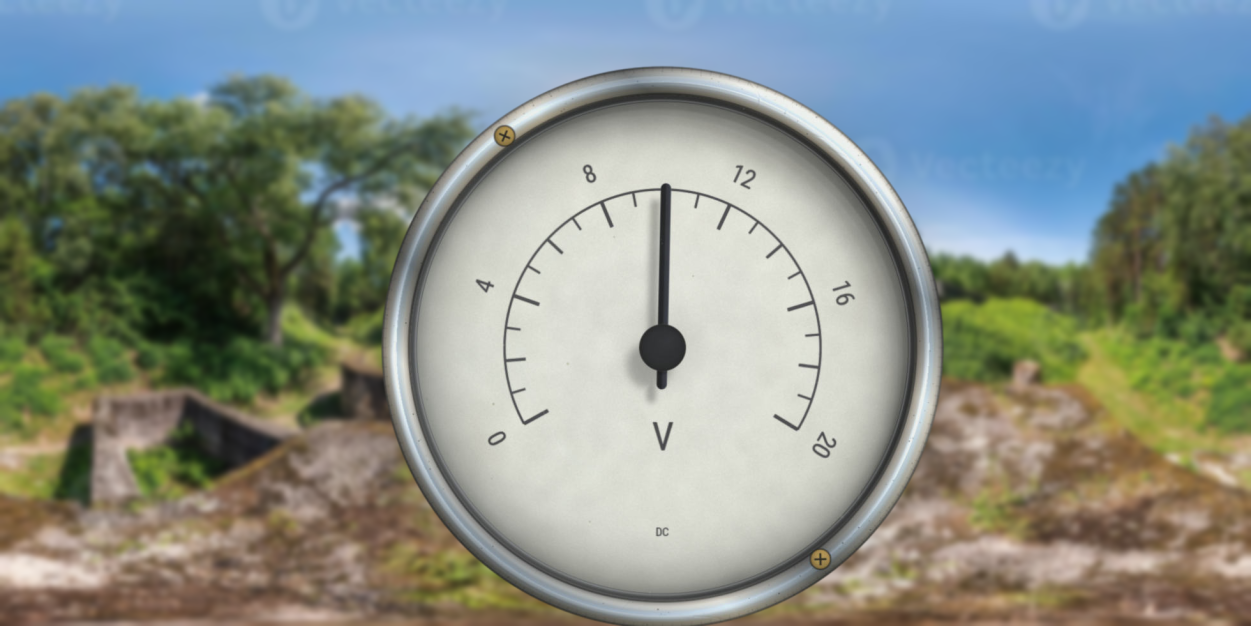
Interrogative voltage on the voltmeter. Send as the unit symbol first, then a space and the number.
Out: V 10
